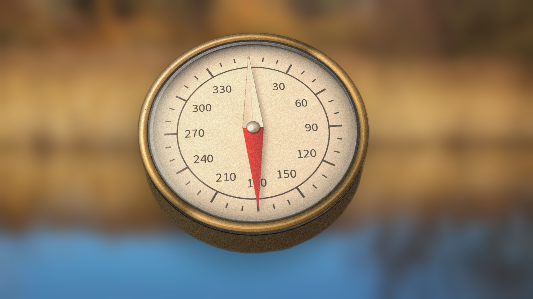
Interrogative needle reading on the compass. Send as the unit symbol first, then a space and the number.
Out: ° 180
